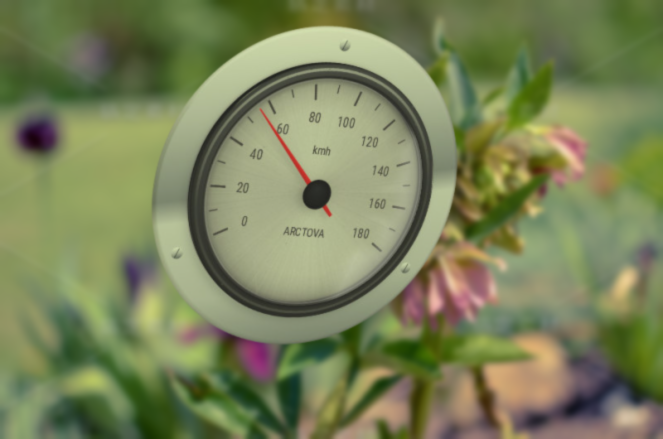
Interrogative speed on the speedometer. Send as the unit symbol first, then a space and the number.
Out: km/h 55
